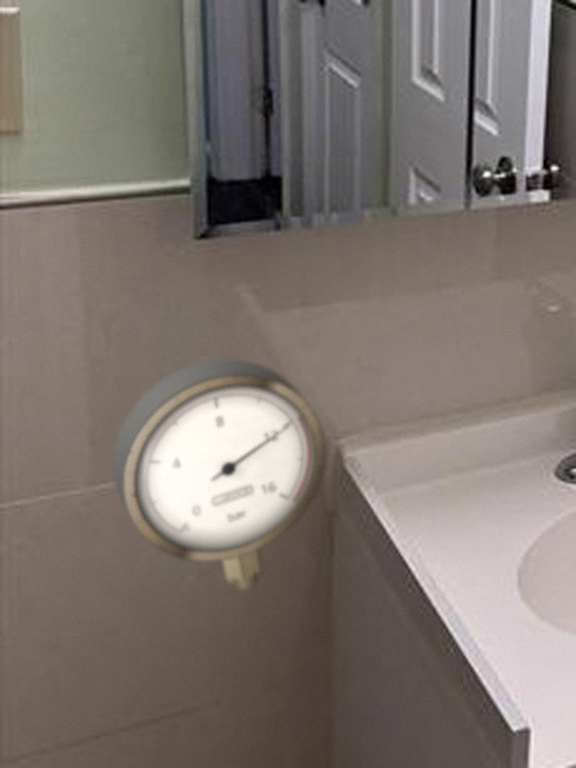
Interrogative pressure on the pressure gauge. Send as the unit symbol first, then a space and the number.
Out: bar 12
